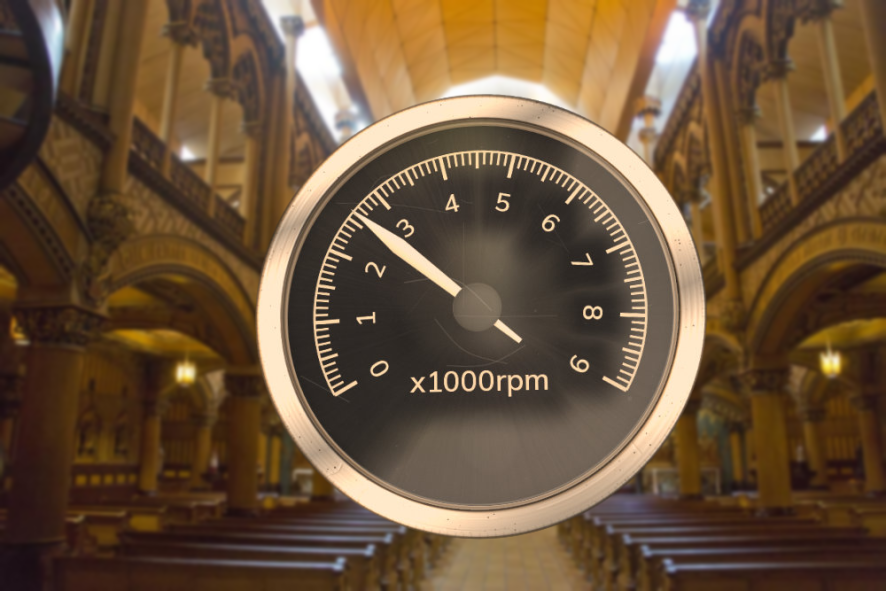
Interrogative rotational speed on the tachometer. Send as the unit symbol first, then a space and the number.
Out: rpm 2600
